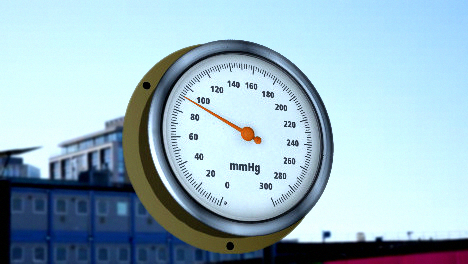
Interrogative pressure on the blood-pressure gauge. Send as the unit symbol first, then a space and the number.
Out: mmHg 90
